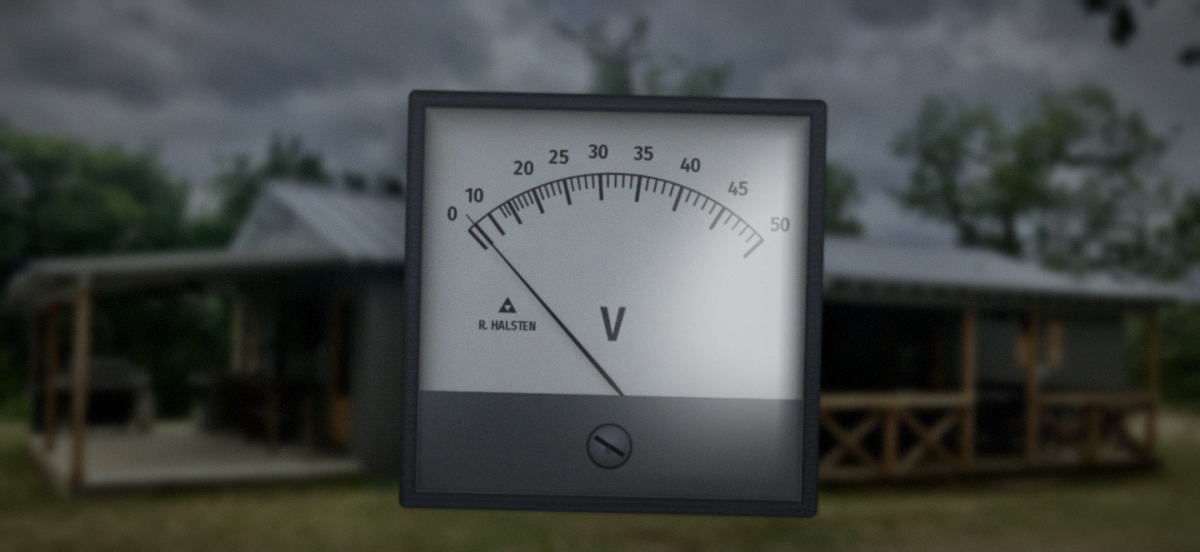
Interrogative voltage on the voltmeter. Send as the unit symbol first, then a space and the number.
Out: V 5
